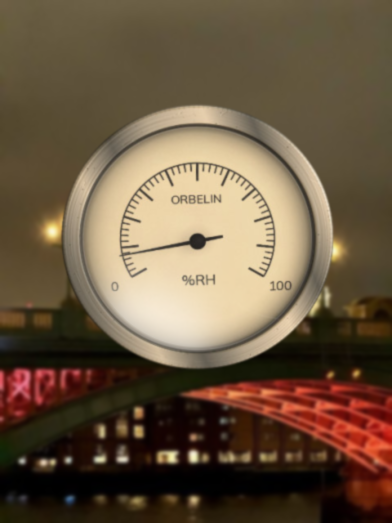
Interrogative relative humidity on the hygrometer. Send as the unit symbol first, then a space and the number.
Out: % 8
